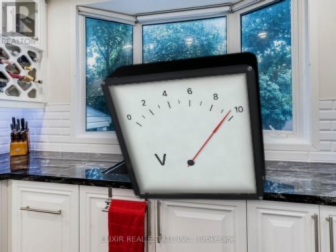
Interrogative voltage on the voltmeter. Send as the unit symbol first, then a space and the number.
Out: V 9.5
